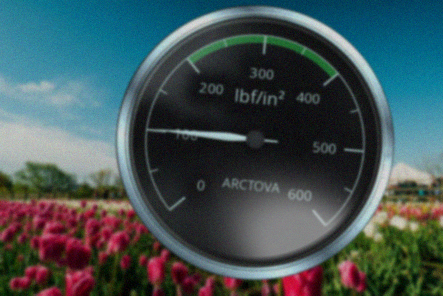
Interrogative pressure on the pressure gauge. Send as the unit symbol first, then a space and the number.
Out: psi 100
